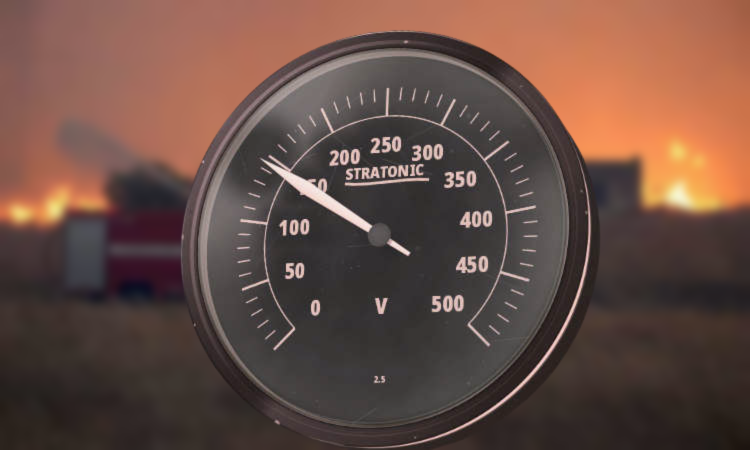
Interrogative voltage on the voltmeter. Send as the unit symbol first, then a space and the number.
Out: V 145
